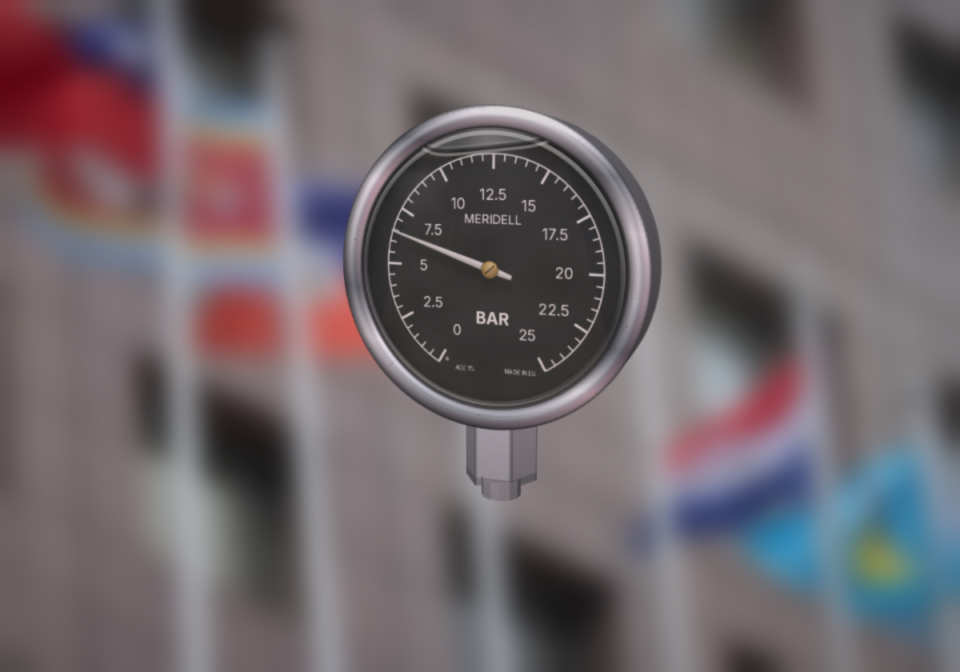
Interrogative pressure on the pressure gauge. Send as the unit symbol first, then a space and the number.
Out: bar 6.5
